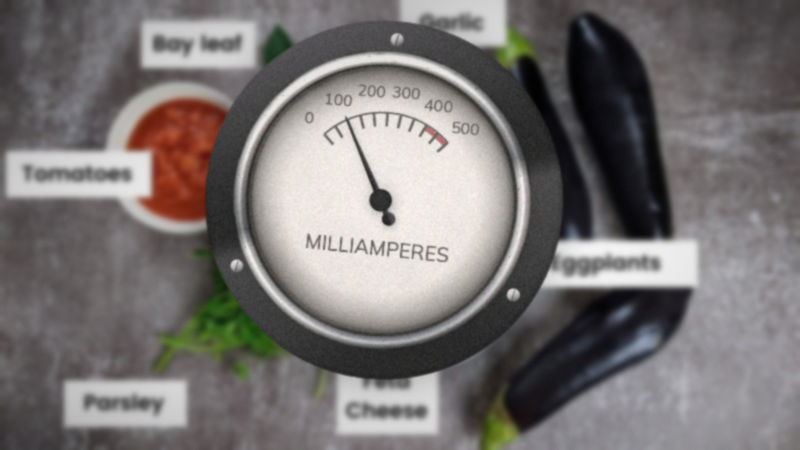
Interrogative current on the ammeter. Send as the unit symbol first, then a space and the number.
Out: mA 100
